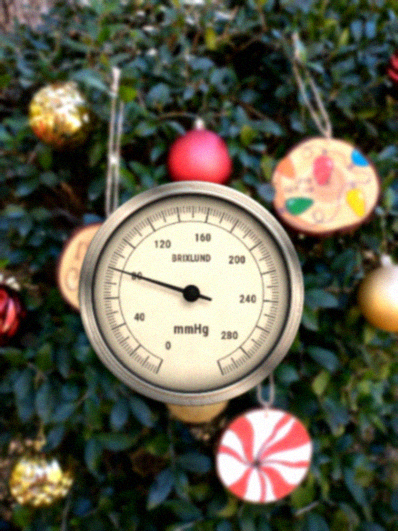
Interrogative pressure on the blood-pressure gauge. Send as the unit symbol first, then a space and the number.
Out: mmHg 80
